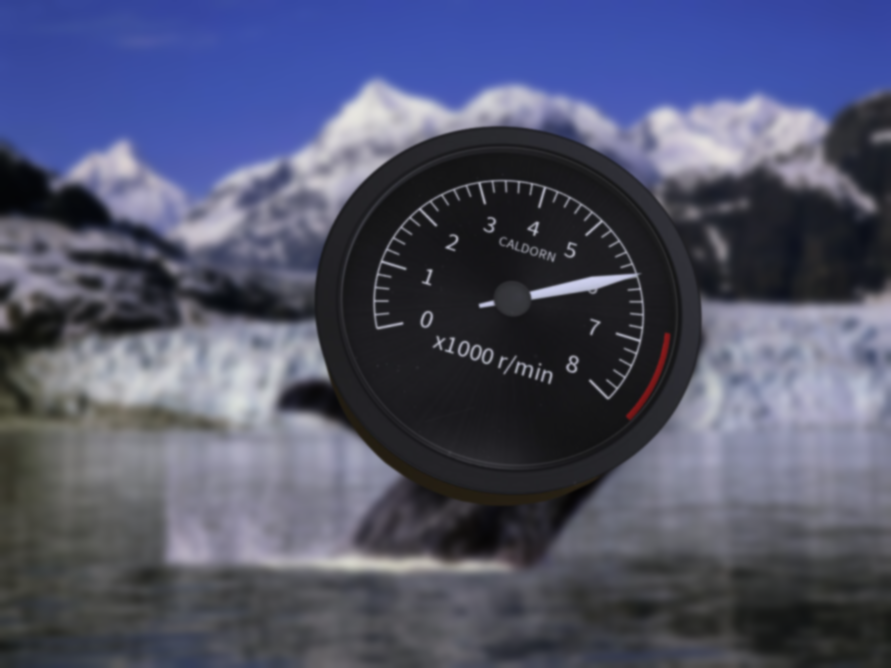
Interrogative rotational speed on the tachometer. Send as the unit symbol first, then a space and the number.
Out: rpm 6000
